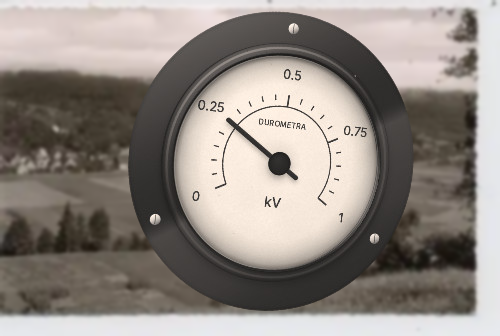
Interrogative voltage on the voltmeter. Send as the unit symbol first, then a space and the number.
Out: kV 0.25
